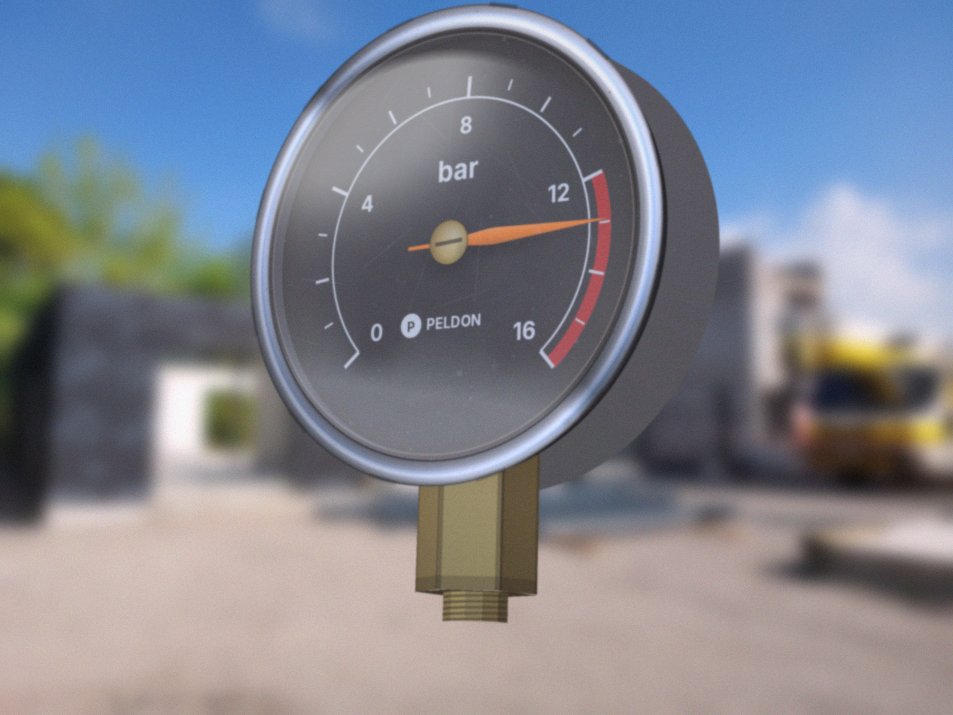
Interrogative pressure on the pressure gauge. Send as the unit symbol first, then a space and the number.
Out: bar 13
